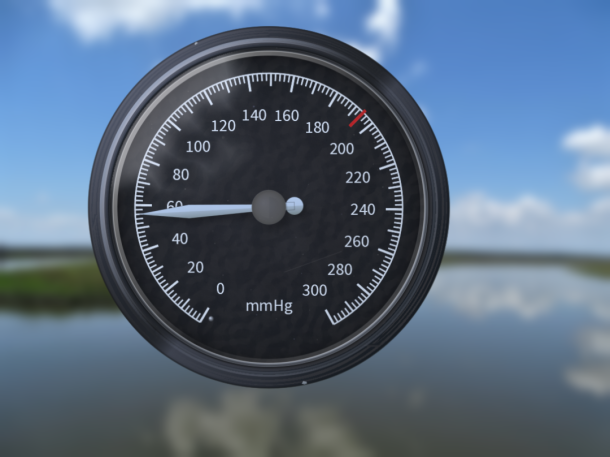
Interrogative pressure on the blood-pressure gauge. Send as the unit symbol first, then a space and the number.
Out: mmHg 56
